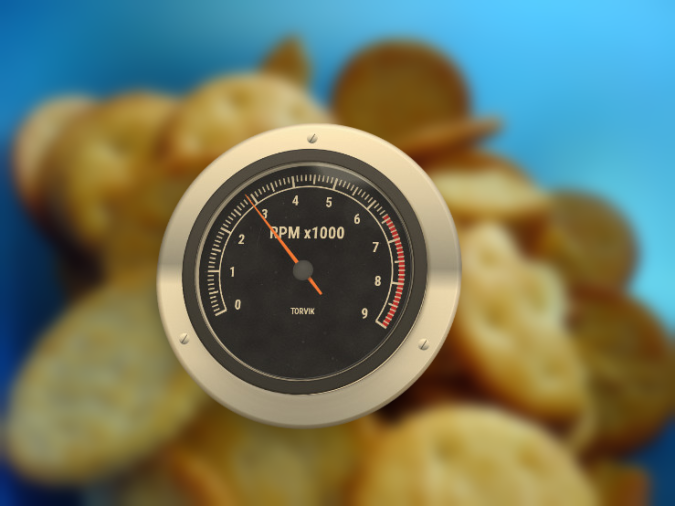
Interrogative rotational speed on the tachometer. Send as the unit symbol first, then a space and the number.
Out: rpm 2900
